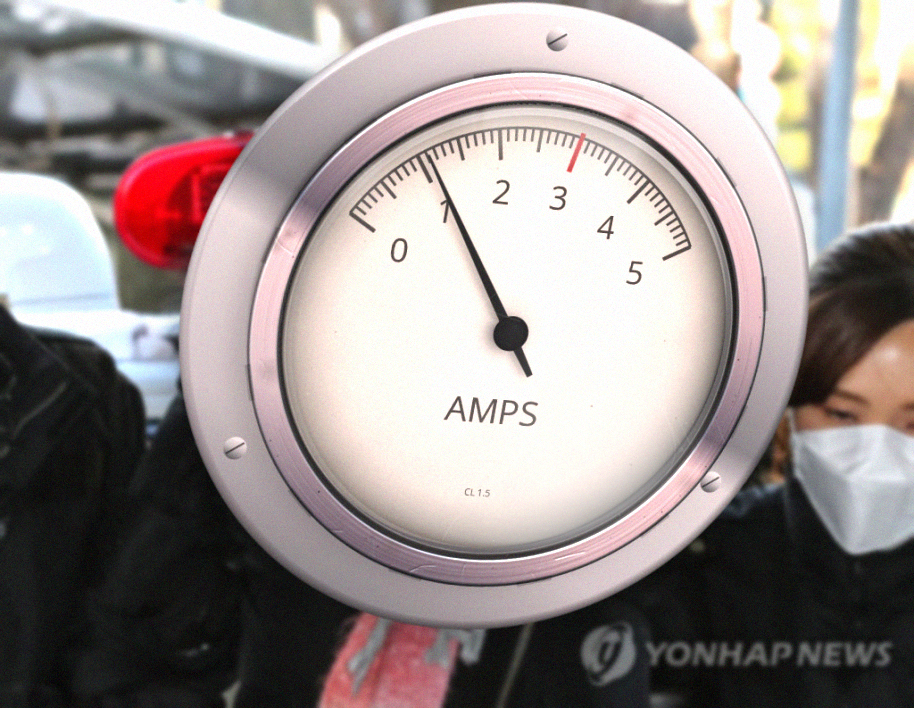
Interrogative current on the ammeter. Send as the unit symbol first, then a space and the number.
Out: A 1.1
